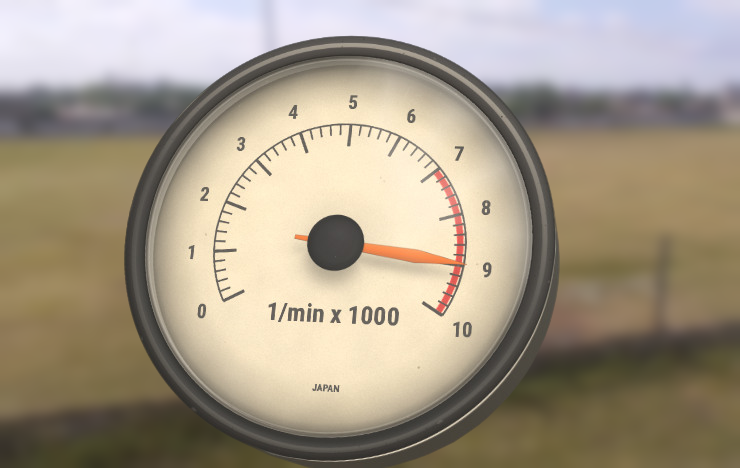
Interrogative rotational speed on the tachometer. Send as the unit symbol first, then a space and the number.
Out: rpm 9000
